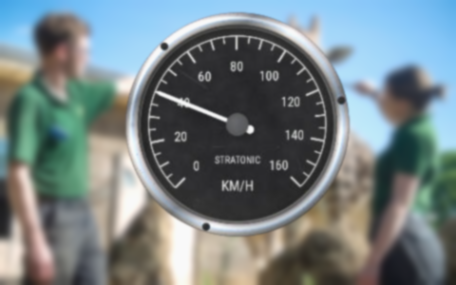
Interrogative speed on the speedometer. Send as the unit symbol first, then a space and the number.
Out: km/h 40
